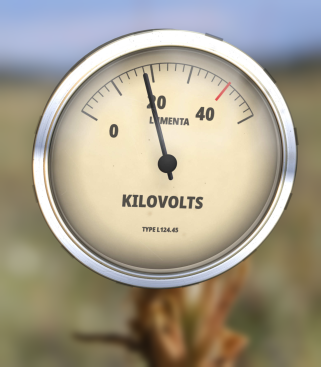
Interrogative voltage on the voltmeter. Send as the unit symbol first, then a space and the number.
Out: kV 18
